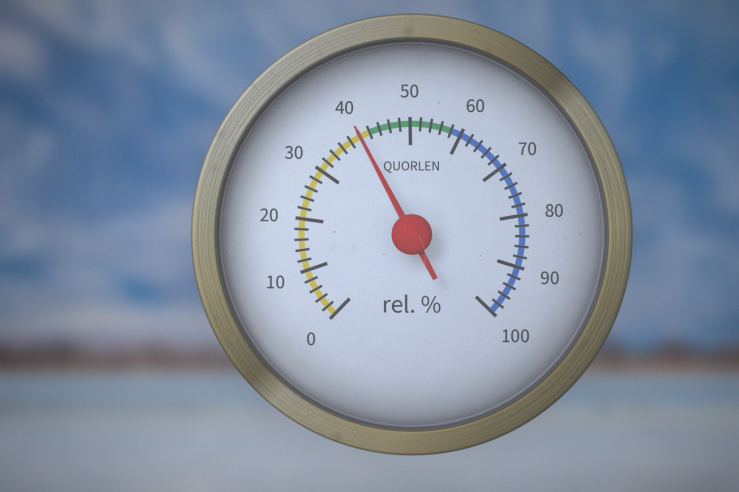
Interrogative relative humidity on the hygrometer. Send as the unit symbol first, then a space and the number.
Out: % 40
